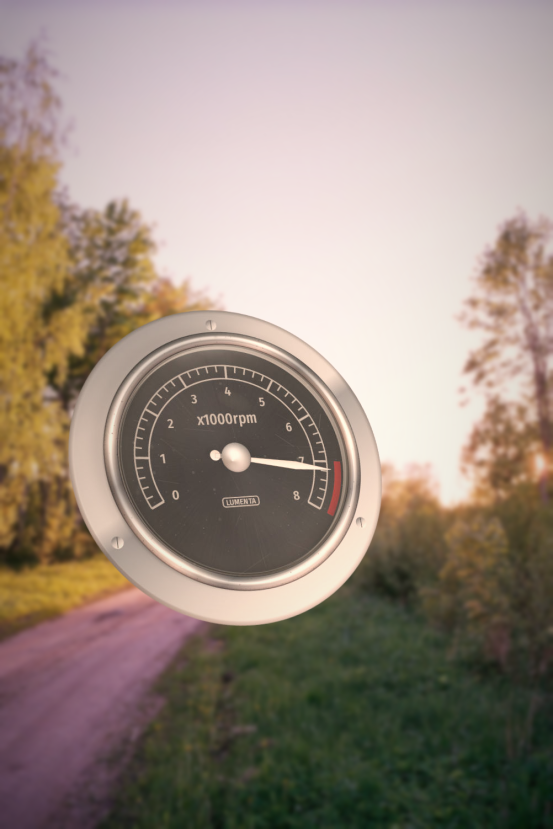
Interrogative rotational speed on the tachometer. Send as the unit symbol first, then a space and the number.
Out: rpm 7200
